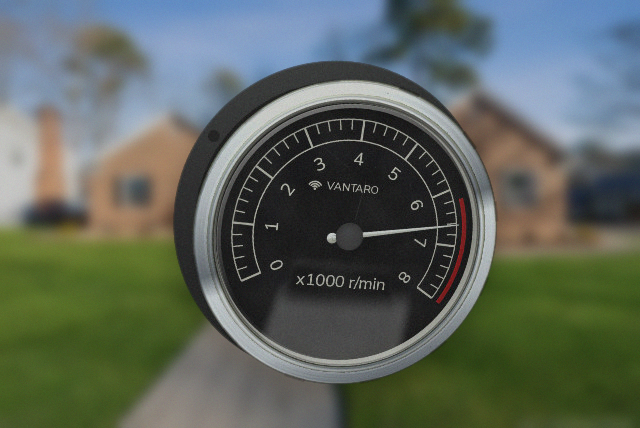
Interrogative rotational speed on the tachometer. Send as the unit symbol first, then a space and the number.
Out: rpm 6600
